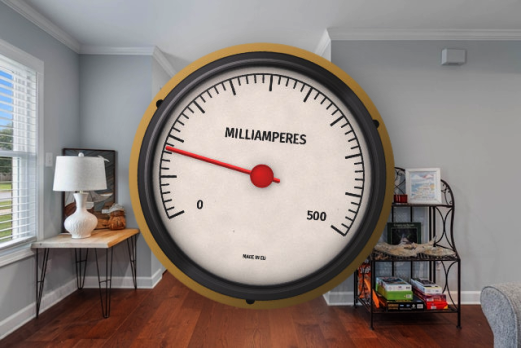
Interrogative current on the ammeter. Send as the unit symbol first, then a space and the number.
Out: mA 85
